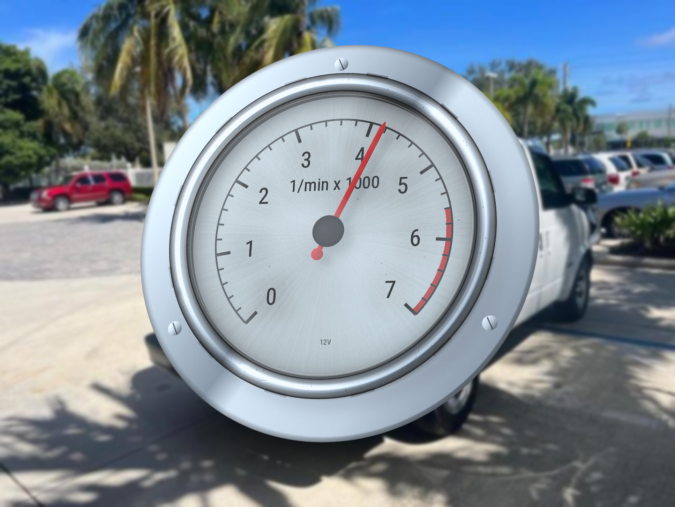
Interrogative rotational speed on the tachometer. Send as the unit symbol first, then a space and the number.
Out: rpm 4200
